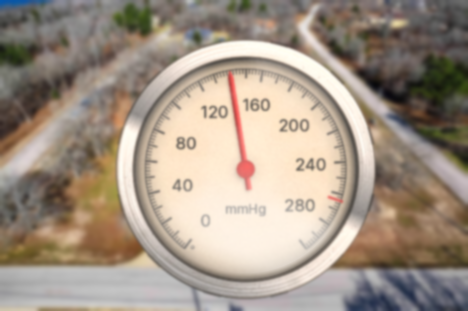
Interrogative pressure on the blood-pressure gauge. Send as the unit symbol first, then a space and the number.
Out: mmHg 140
